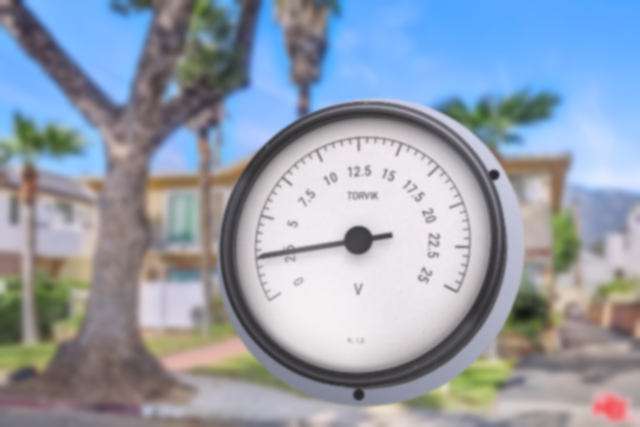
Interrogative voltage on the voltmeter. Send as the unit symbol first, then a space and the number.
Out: V 2.5
